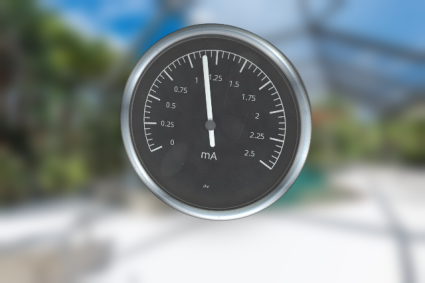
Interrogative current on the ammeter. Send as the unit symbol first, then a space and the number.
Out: mA 1.15
